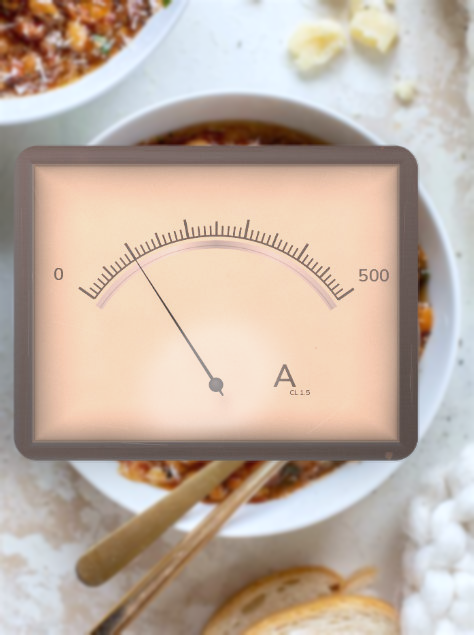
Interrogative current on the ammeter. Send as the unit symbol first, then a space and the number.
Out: A 100
